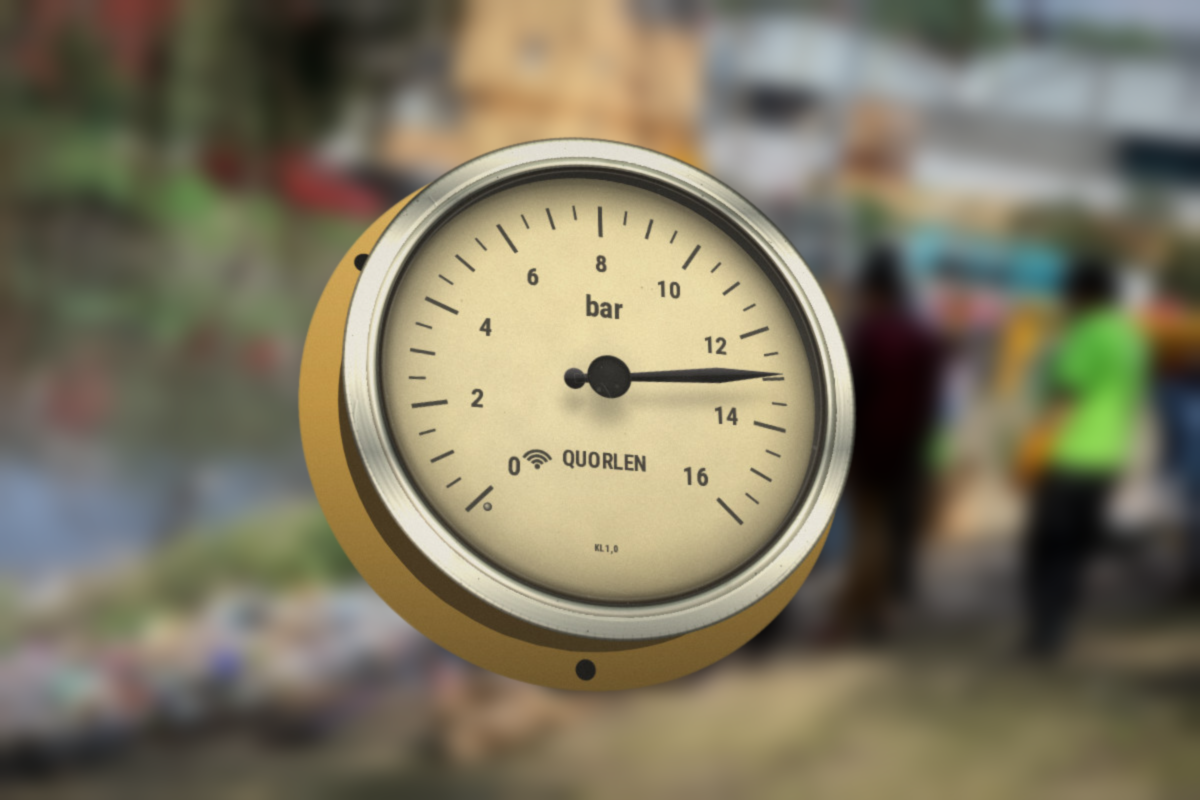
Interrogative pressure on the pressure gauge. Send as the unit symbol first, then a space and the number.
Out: bar 13
